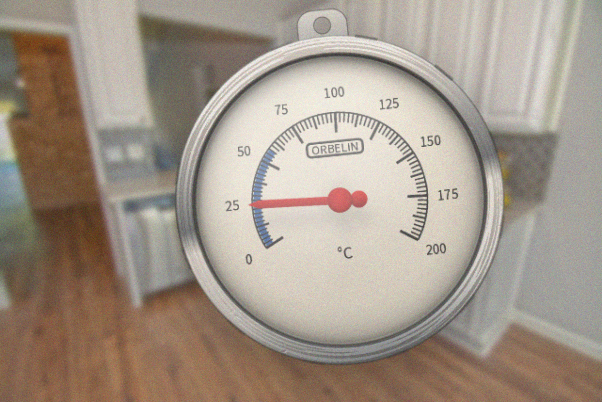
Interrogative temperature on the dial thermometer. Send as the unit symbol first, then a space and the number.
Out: °C 25
